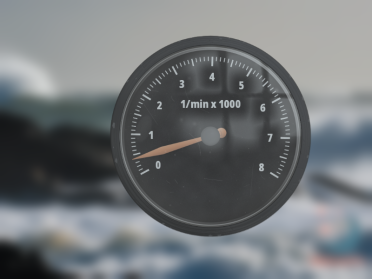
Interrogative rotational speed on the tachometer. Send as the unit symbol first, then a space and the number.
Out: rpm 400
